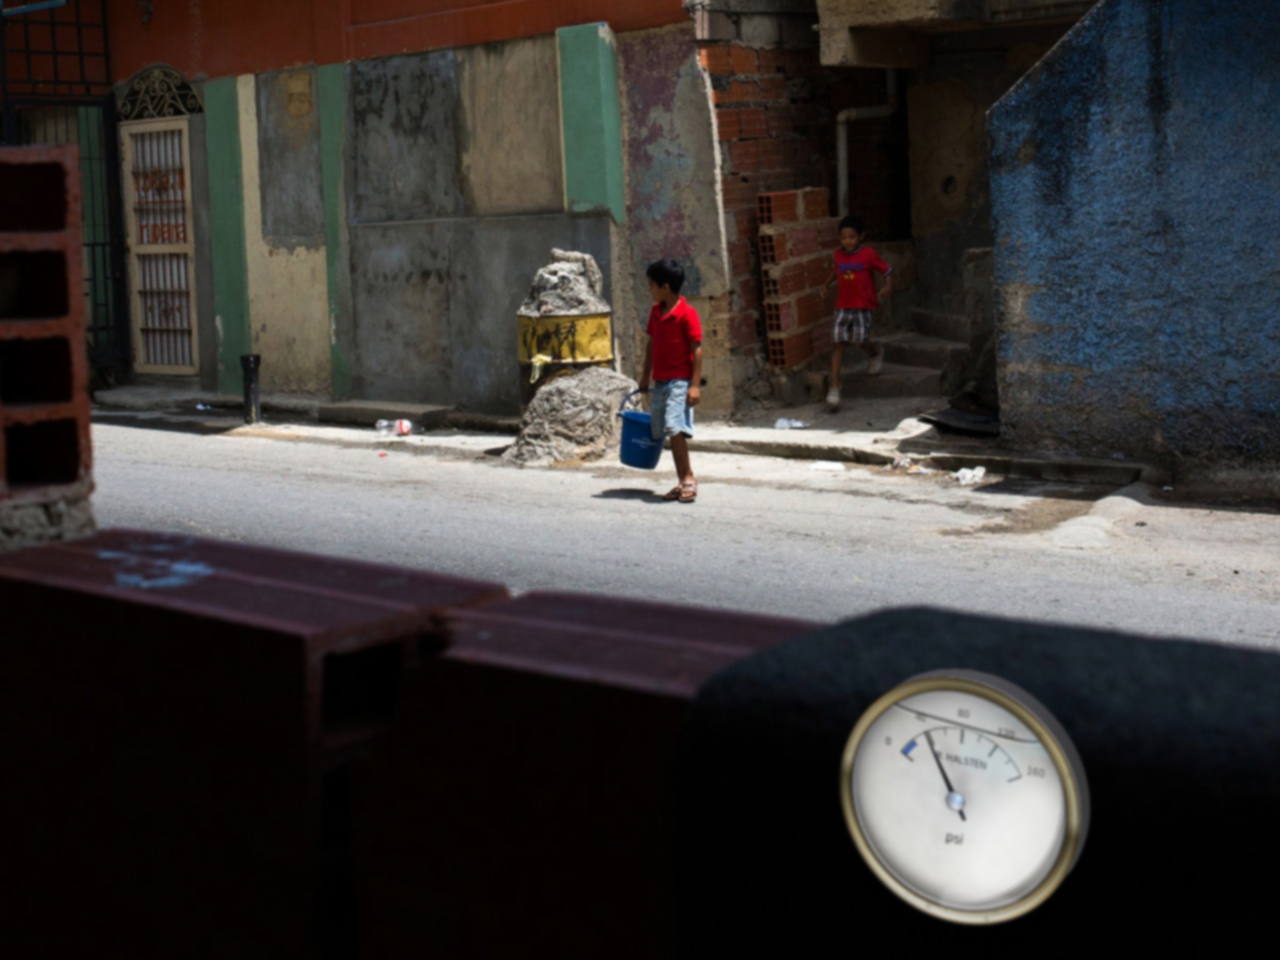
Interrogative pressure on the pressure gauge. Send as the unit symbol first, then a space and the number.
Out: psi 40
